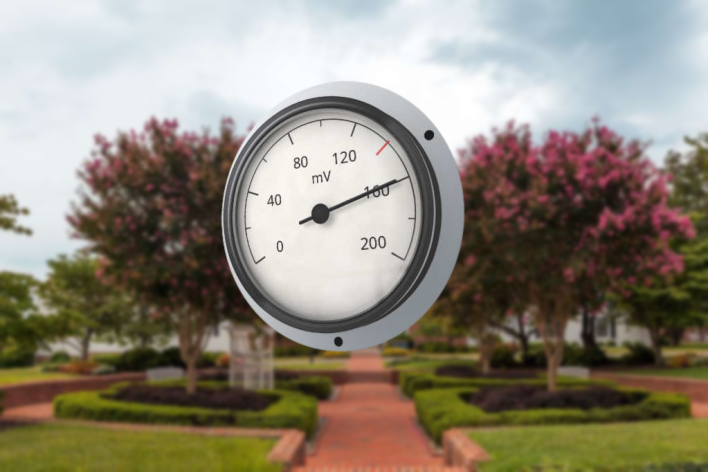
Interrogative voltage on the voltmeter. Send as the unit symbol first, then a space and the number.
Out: mV 160
